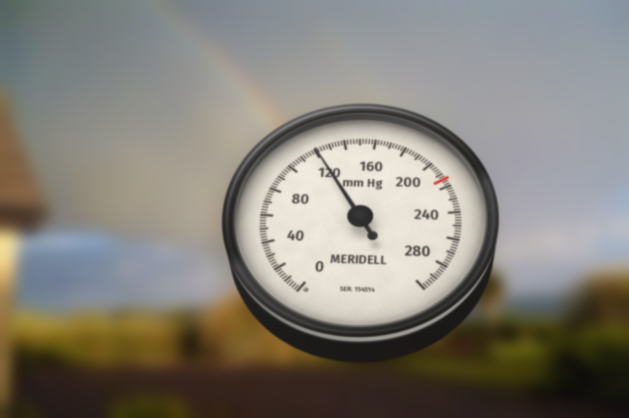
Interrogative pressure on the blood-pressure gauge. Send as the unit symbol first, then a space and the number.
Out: mmHg 120
